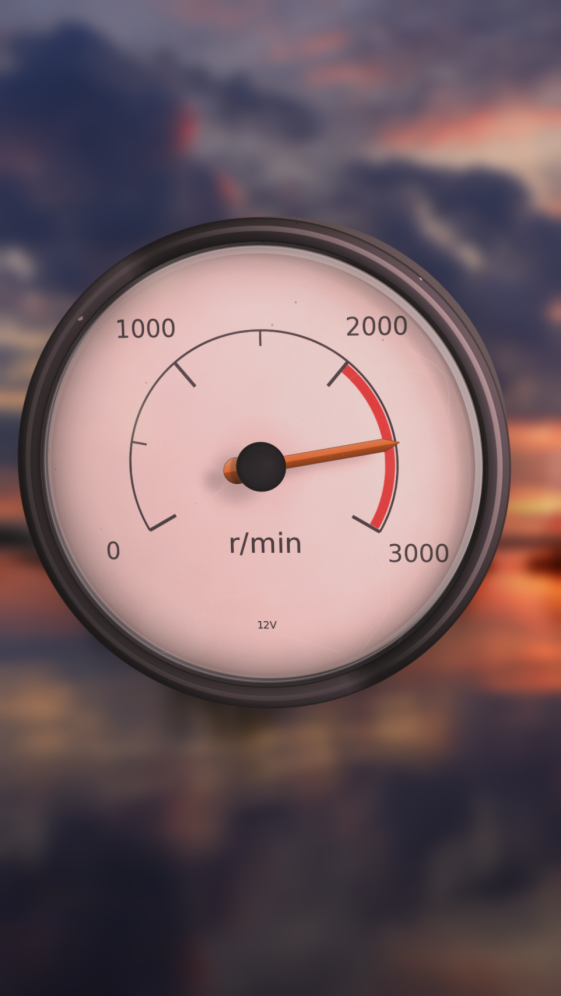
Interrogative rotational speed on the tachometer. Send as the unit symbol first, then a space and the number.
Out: rpm 2500
